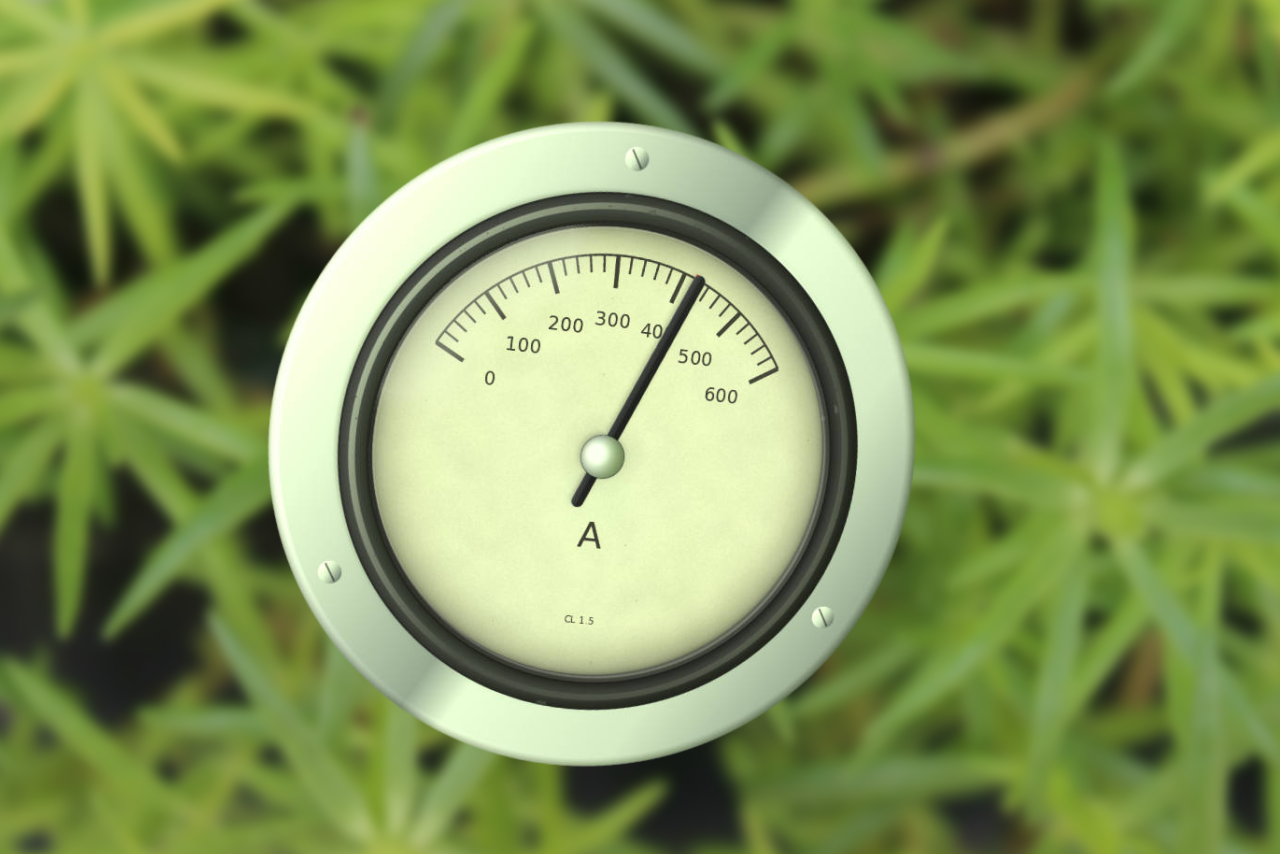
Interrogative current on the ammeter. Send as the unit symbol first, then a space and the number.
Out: A 420
